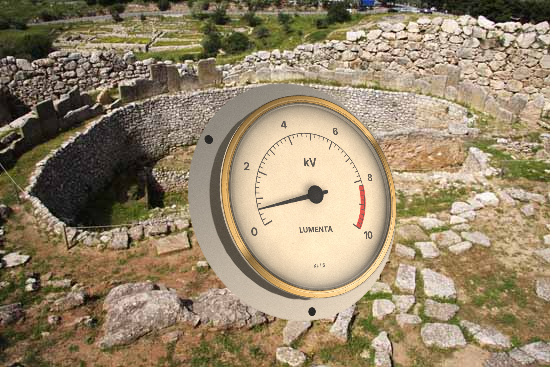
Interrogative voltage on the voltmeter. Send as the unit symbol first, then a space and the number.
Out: kV 0.6
